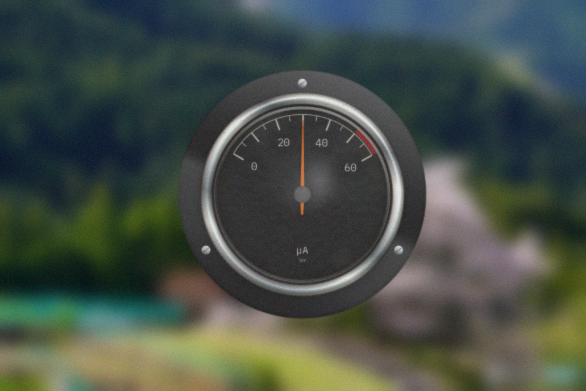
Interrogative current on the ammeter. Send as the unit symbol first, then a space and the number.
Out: µA 30
